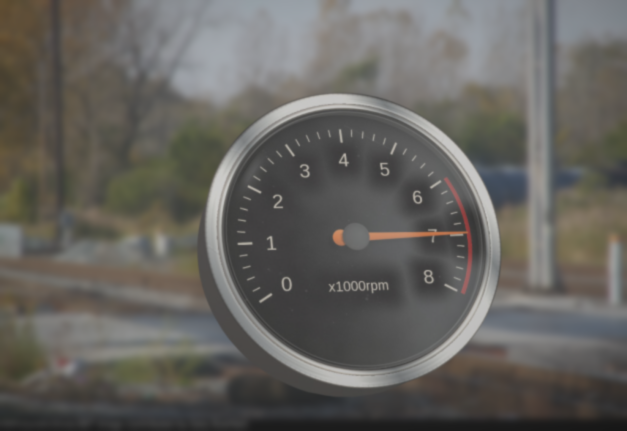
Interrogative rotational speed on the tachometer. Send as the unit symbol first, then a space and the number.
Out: rpm 7000
